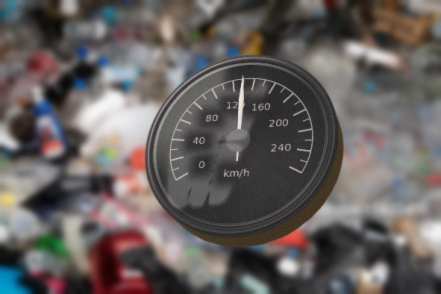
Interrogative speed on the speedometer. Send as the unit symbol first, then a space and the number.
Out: km/h 130
